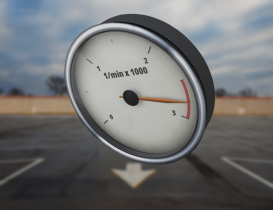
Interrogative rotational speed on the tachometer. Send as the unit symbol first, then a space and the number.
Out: rpm 2750
